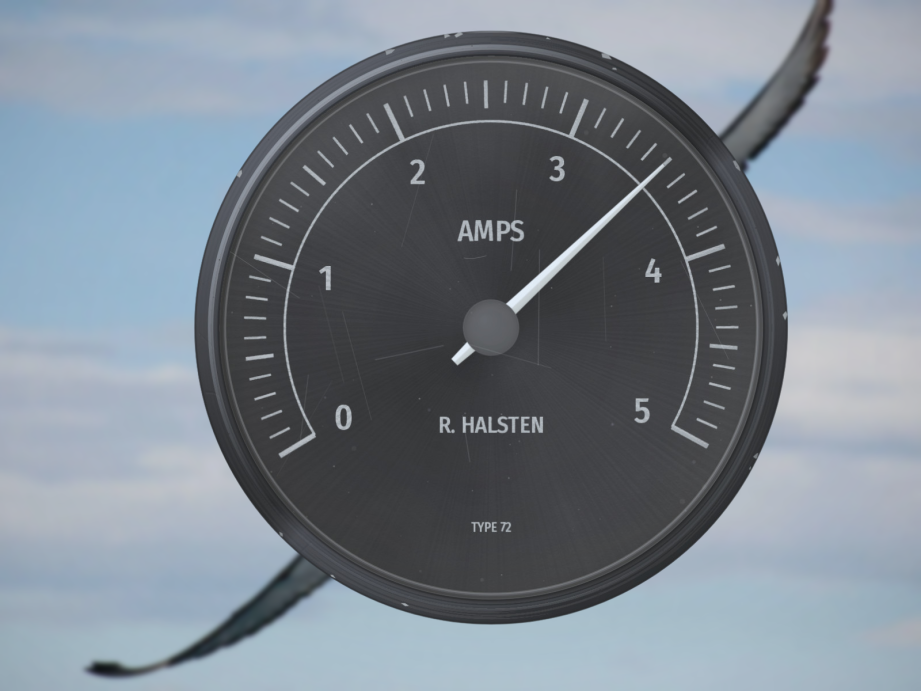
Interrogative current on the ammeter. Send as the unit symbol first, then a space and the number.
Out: A 3.5
